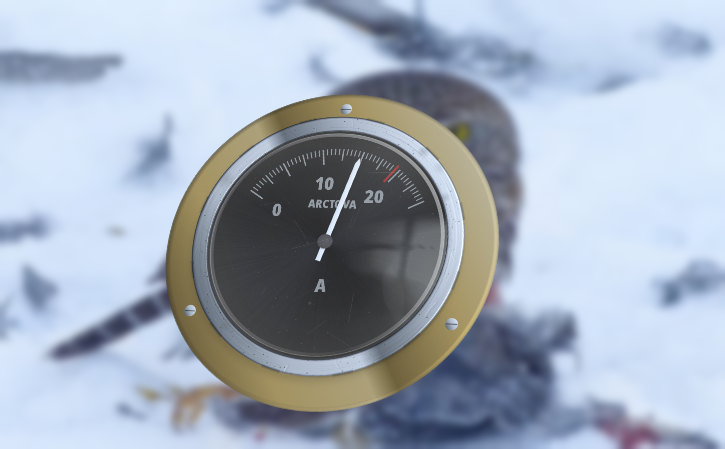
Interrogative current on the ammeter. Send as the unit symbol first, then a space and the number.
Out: A 15
